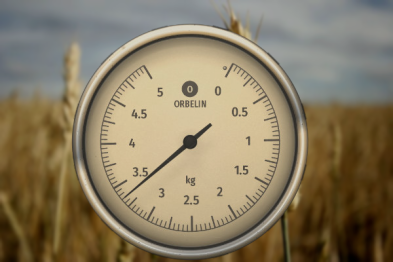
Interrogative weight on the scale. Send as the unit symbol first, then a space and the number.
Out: kg 3.35
